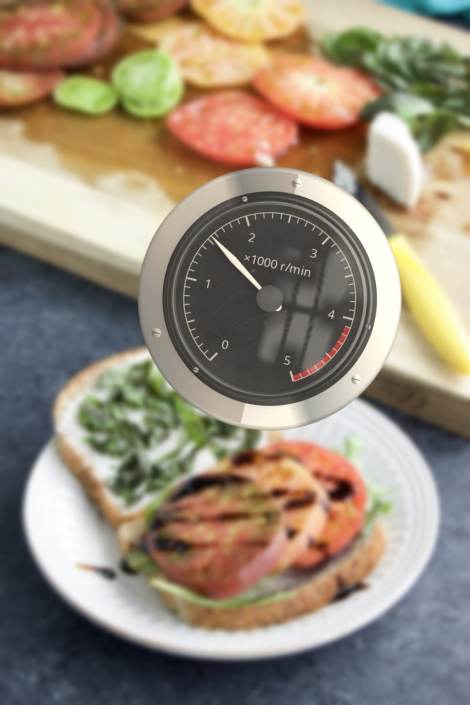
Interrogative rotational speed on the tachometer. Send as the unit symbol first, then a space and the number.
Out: rpm 1550
